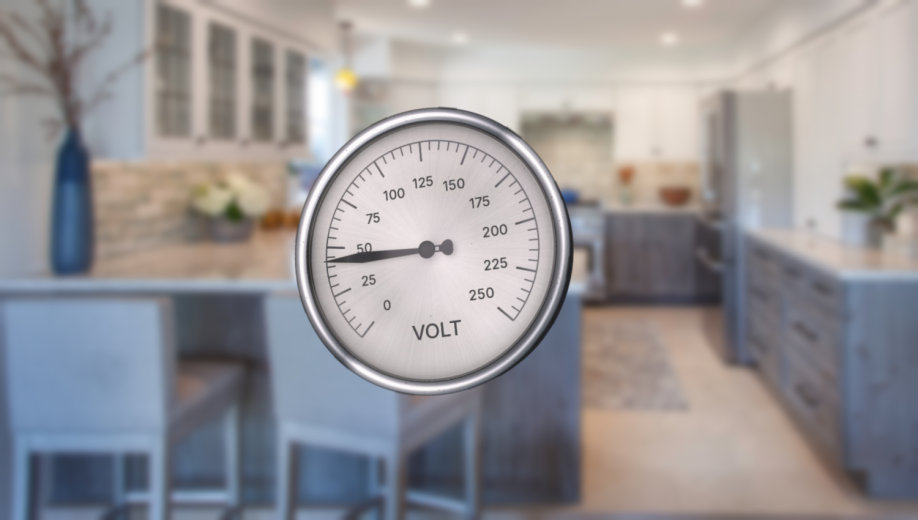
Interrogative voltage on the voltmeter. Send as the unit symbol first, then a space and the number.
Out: V 42.5
